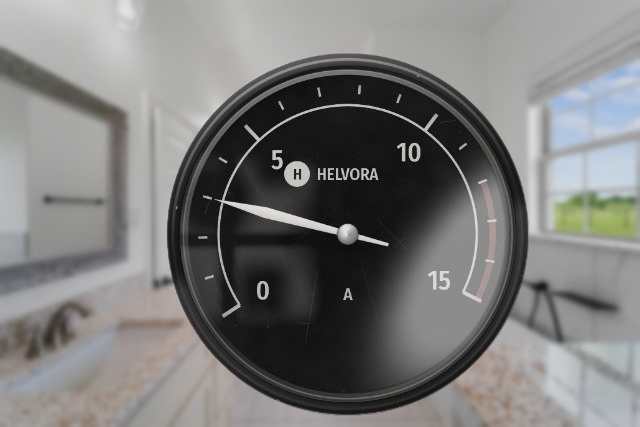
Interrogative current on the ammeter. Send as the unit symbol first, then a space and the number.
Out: A 3
